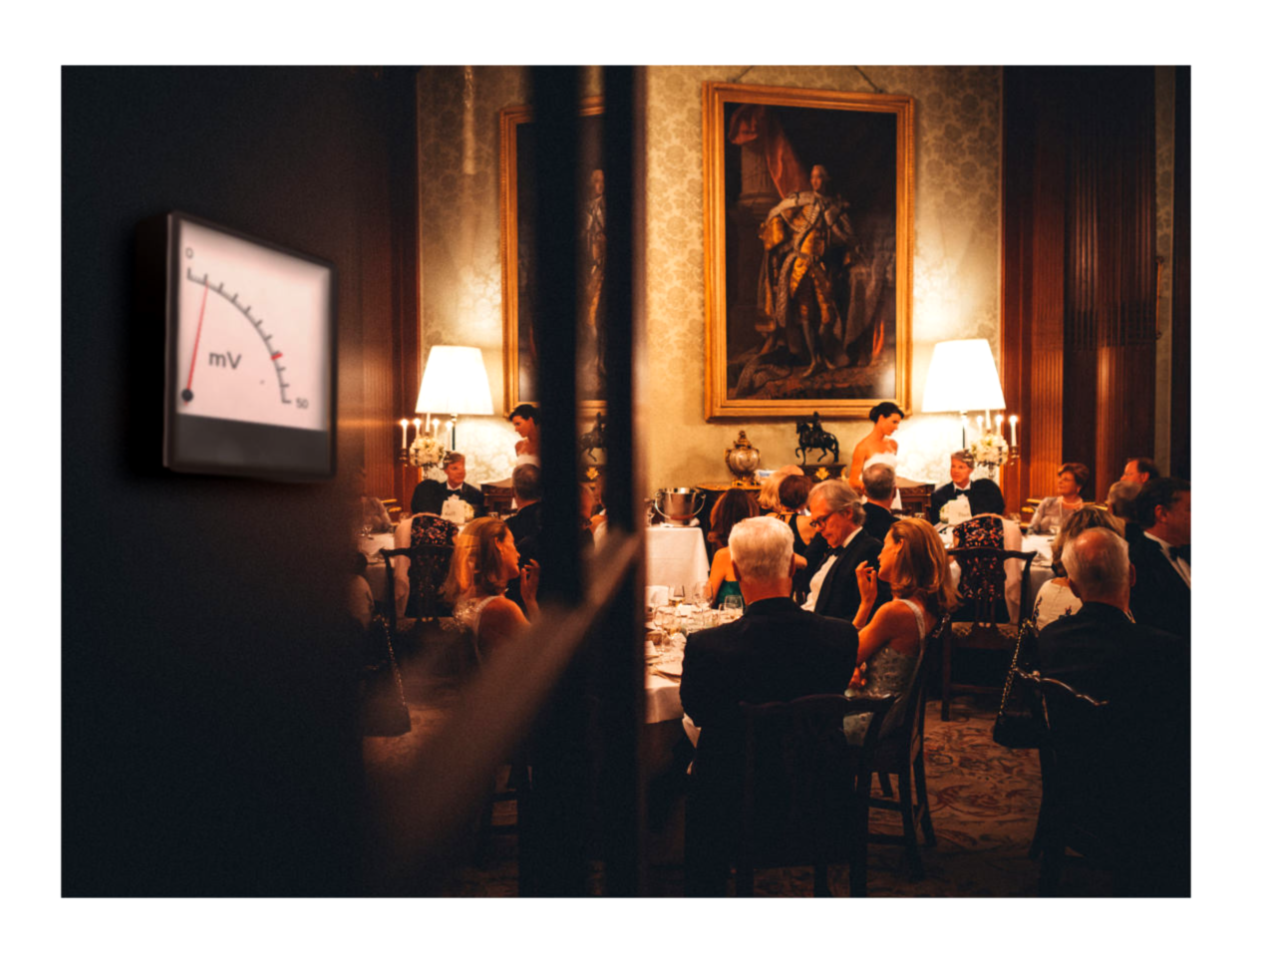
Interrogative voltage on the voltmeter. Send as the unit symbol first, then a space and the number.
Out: mV 5
